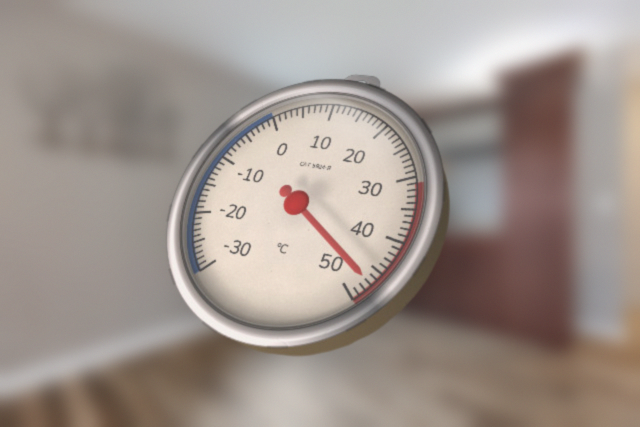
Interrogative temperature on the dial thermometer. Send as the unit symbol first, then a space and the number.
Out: °C 47
